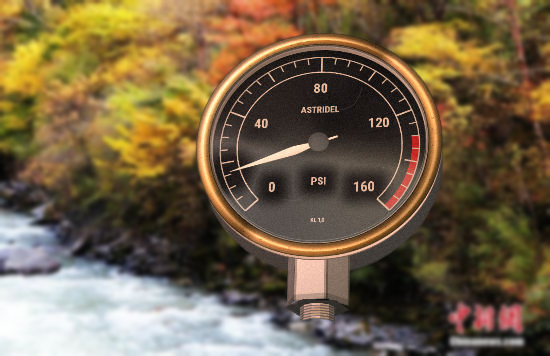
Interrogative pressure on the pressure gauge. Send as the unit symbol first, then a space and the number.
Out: psi 15
